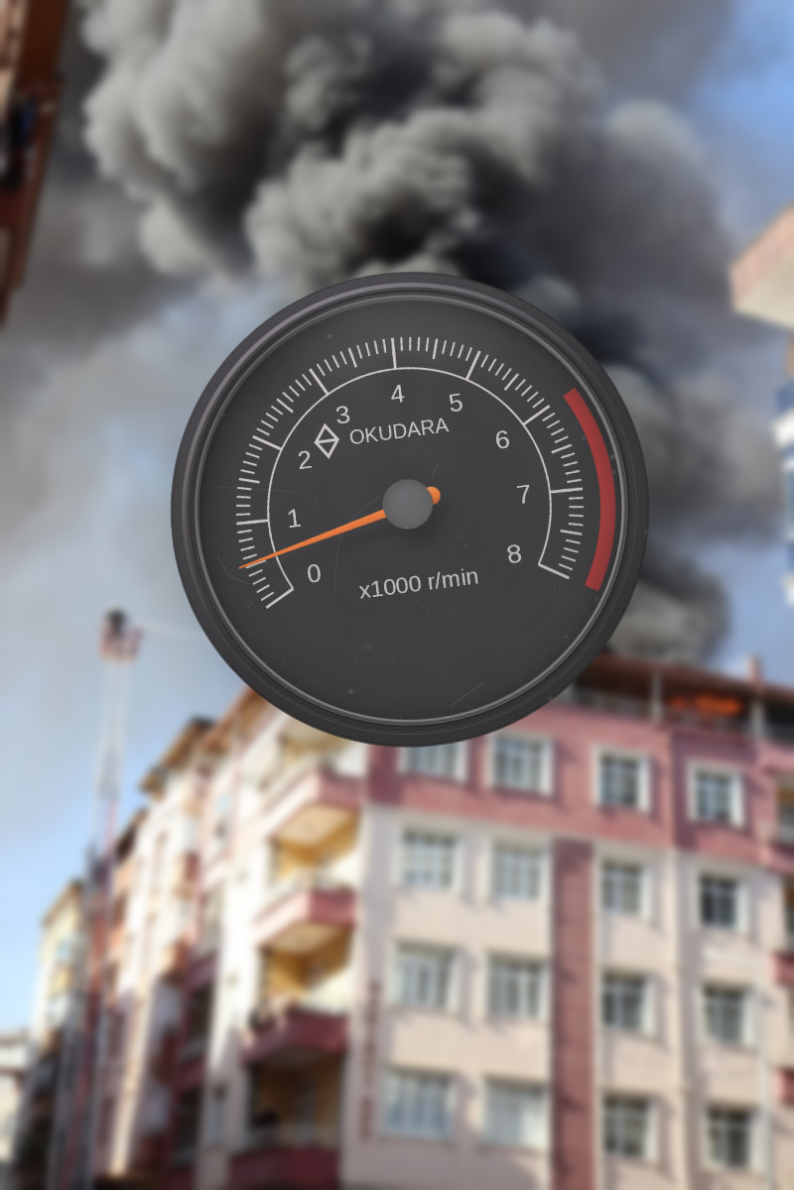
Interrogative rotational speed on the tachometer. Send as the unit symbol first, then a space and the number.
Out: rpm 500
